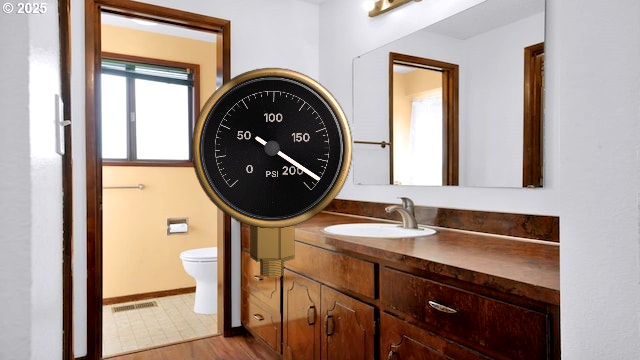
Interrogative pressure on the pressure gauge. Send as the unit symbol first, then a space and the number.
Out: psi 190
